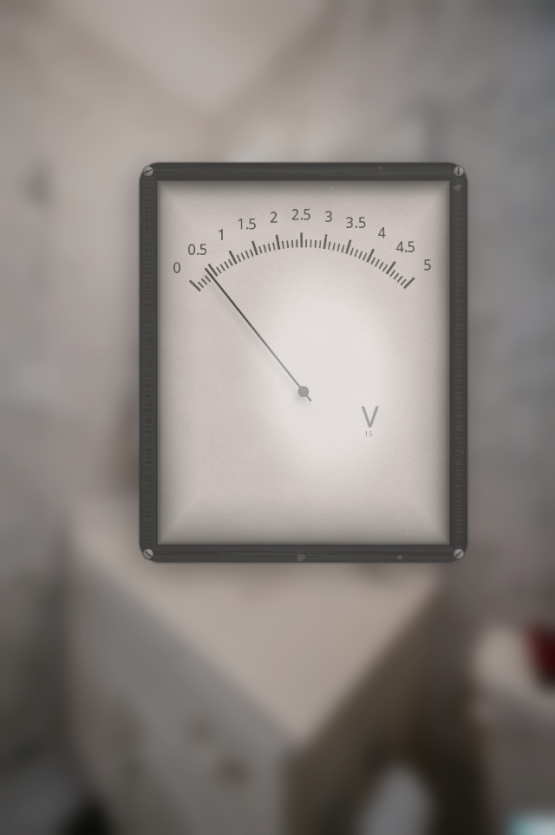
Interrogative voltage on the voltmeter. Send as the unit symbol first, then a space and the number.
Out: V 0.4
